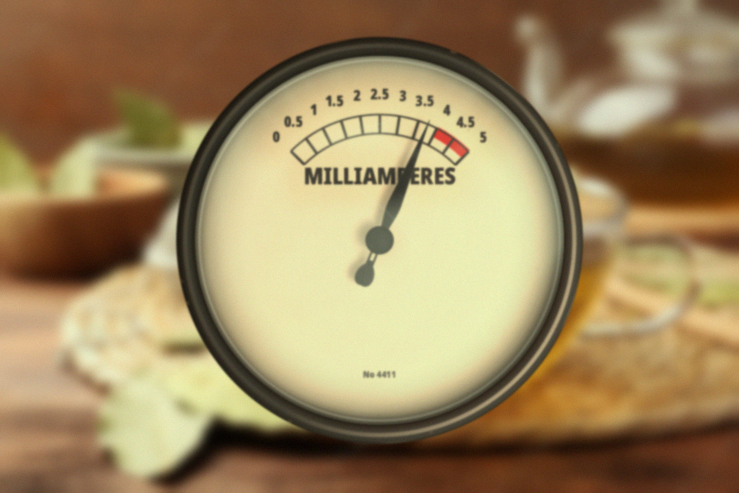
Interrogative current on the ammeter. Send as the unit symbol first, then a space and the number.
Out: mA 3.75
